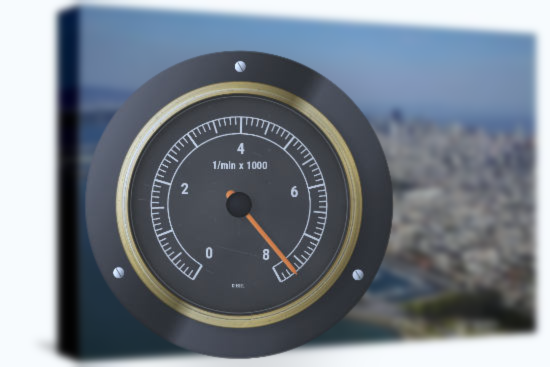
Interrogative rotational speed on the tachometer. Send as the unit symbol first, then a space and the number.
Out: rpm 7700
